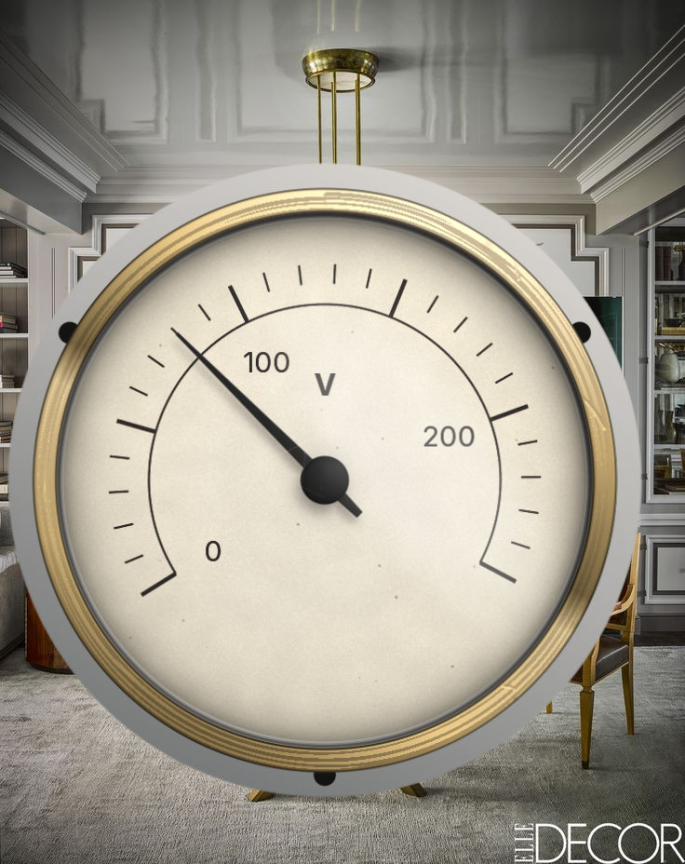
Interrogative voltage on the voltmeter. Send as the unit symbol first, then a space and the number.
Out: V 80
